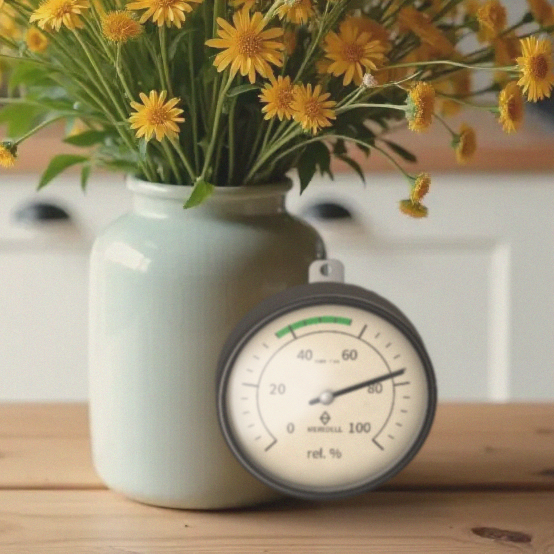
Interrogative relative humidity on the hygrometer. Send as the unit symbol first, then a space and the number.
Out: % 76
